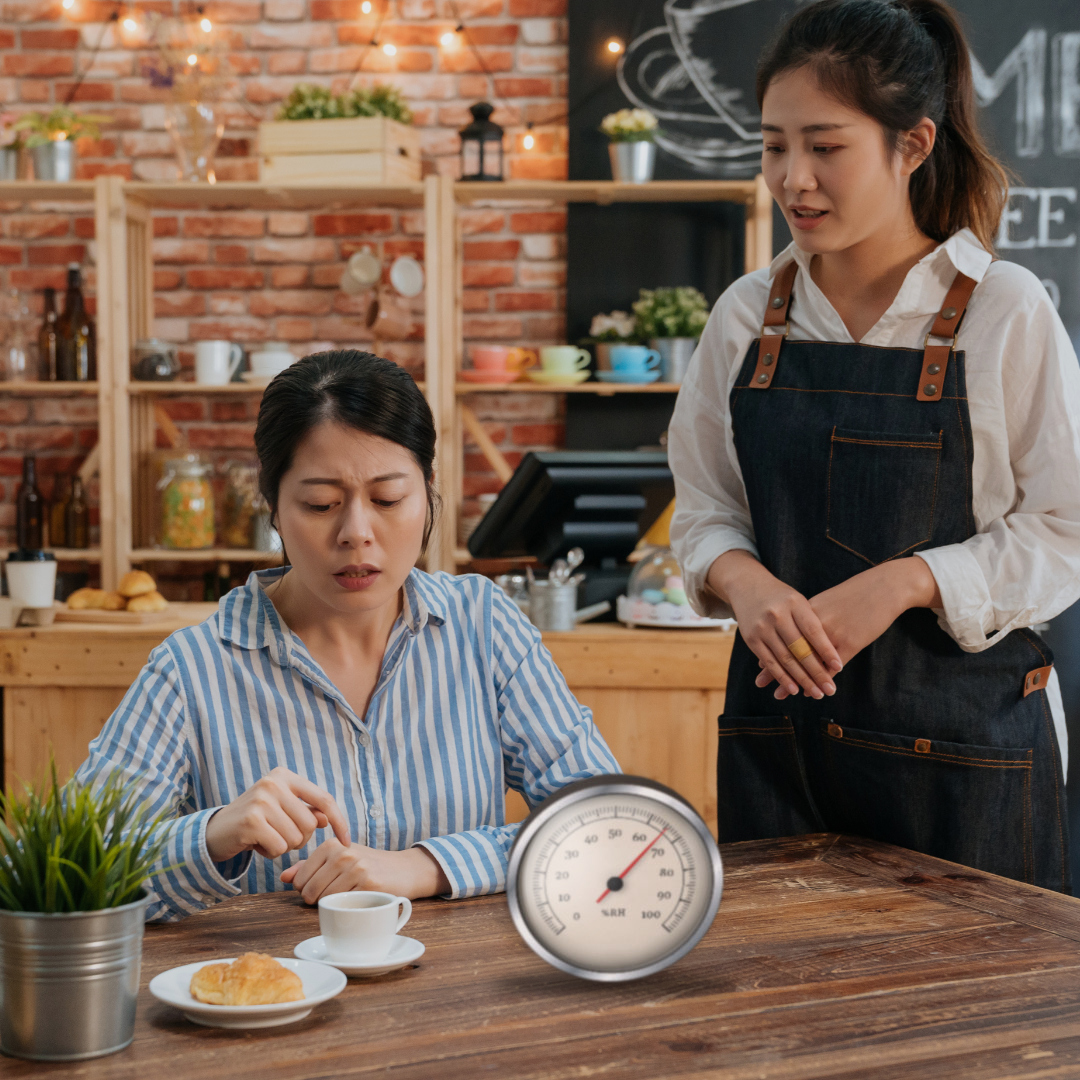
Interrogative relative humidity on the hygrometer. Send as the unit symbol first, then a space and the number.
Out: % 65
